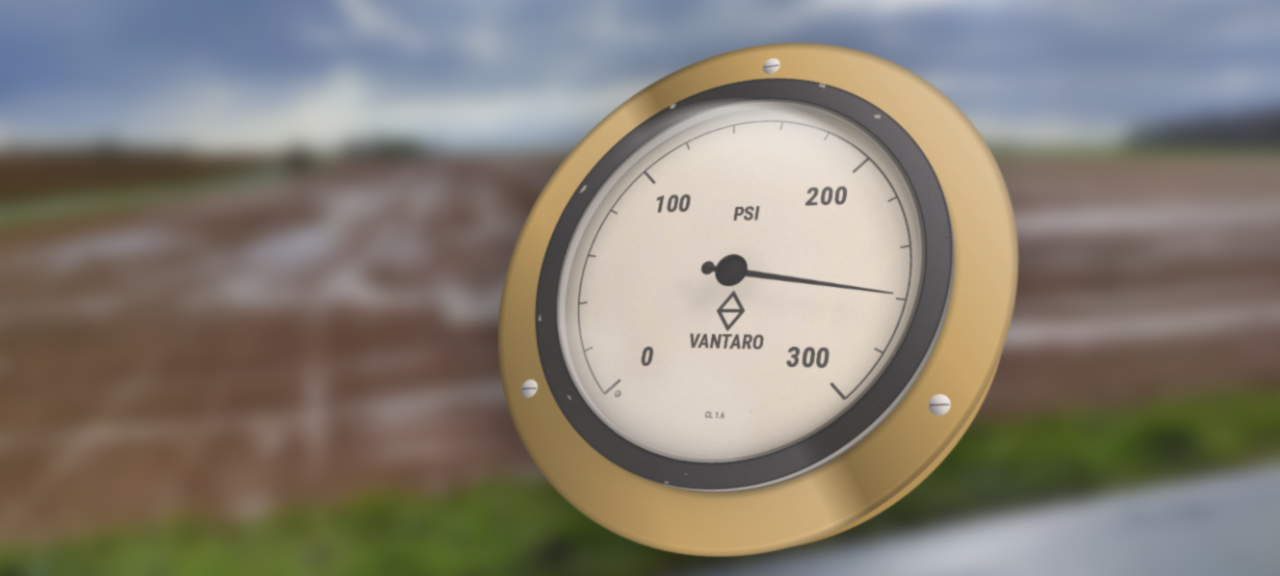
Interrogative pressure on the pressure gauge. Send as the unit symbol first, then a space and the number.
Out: psi 260
